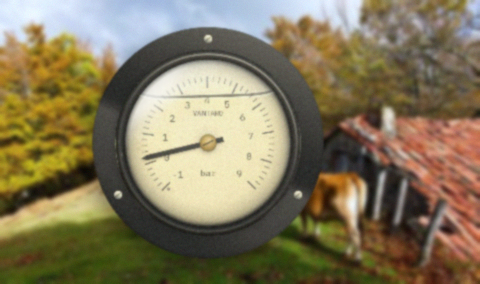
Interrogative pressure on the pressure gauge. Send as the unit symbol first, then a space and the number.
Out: bar 0.2
